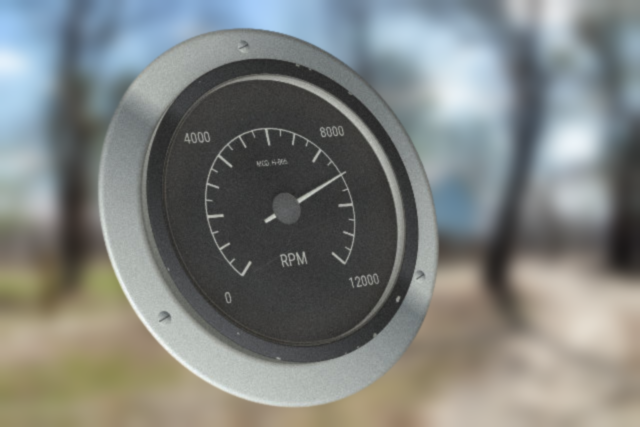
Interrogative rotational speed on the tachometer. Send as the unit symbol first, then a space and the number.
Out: rpm 9000
